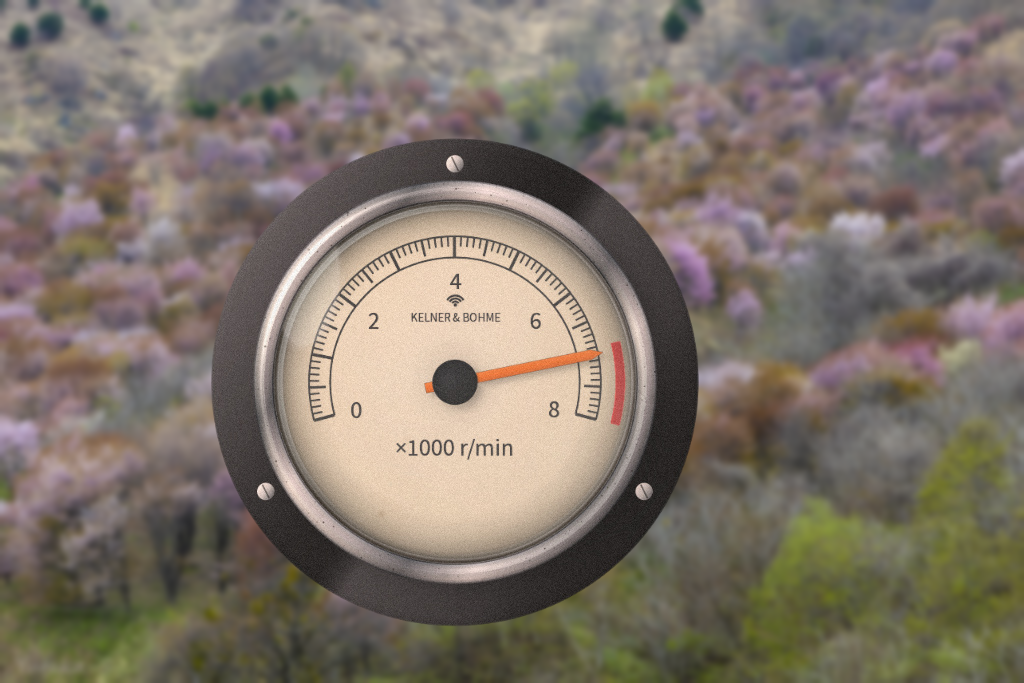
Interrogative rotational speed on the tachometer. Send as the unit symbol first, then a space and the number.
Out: rpm 7000
